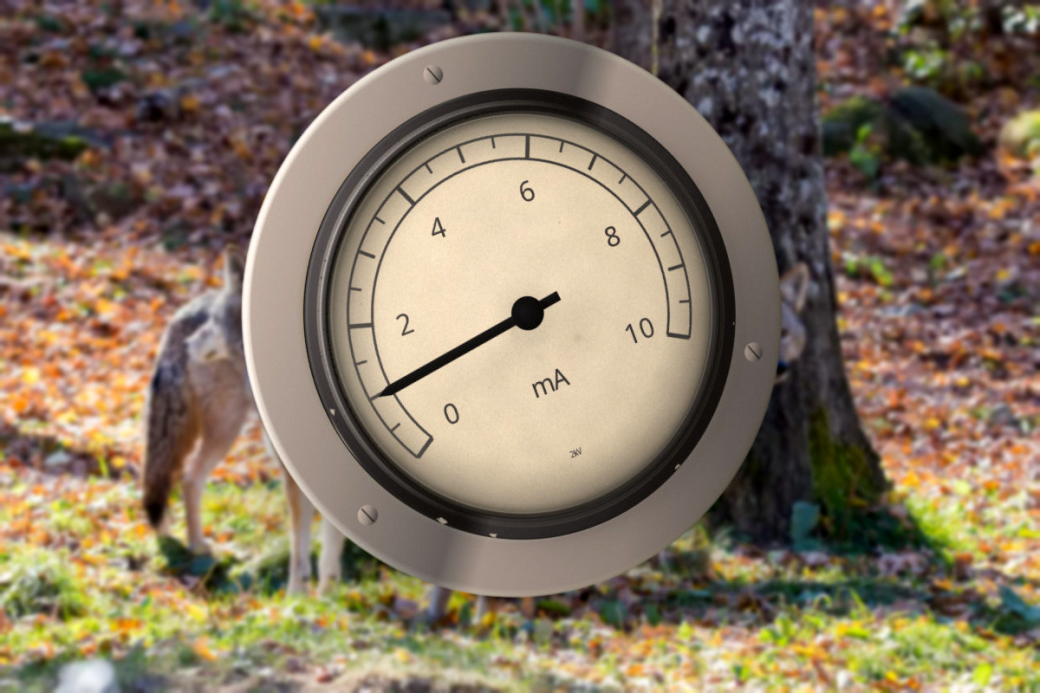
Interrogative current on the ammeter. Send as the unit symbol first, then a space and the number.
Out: mA 1
